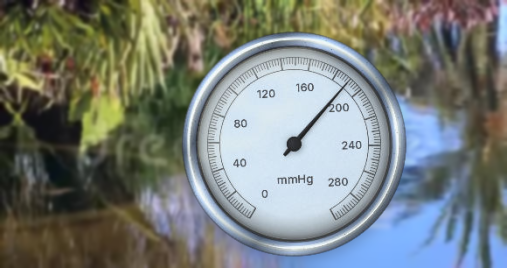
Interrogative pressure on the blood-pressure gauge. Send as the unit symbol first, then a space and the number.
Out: mmHg 190
